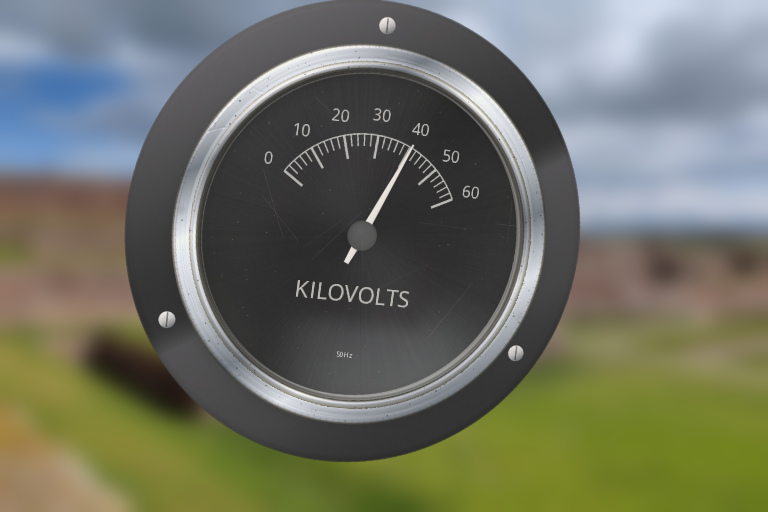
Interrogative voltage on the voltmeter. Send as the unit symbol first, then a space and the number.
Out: kV 40
